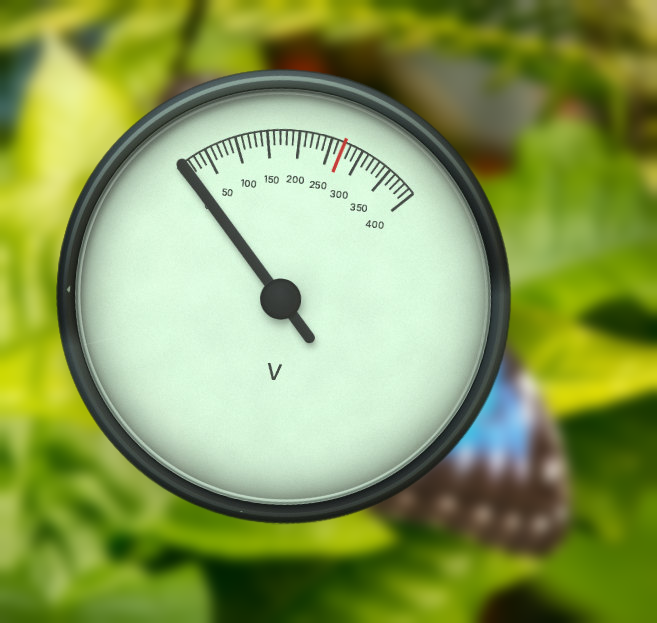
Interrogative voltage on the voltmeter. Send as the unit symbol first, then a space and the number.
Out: V 10
